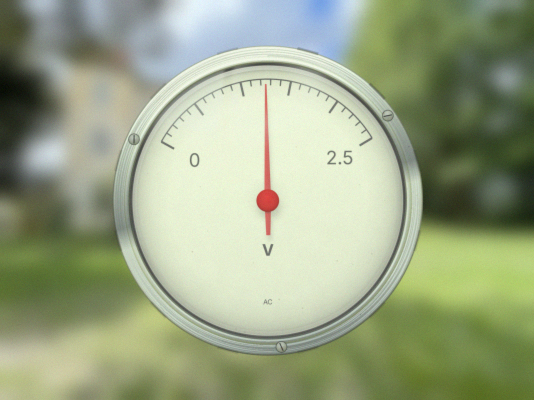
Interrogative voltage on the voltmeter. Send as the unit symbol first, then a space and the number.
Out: V 1.25
